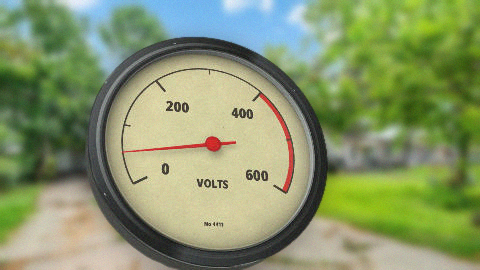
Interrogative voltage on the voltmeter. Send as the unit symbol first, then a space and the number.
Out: V 50
